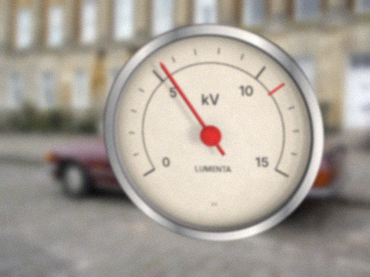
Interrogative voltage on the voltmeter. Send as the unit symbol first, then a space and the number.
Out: kV 5.5
